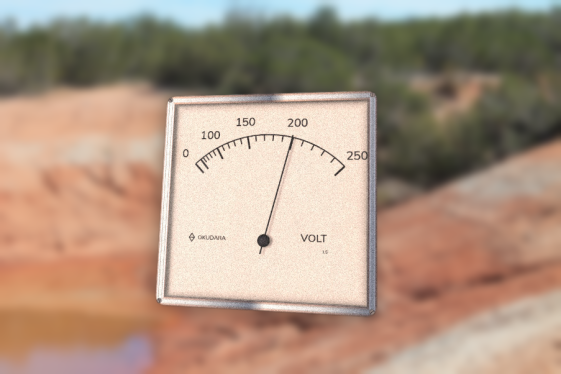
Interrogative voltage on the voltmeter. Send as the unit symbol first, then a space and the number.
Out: V 200
